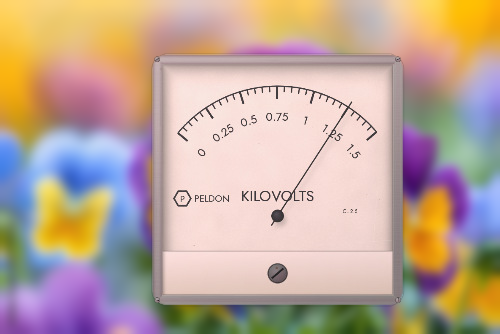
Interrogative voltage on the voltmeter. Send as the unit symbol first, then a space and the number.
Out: kV 1.25
